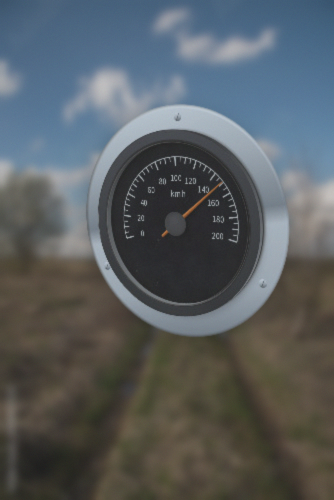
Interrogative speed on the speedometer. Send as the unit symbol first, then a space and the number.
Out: km/h 150
